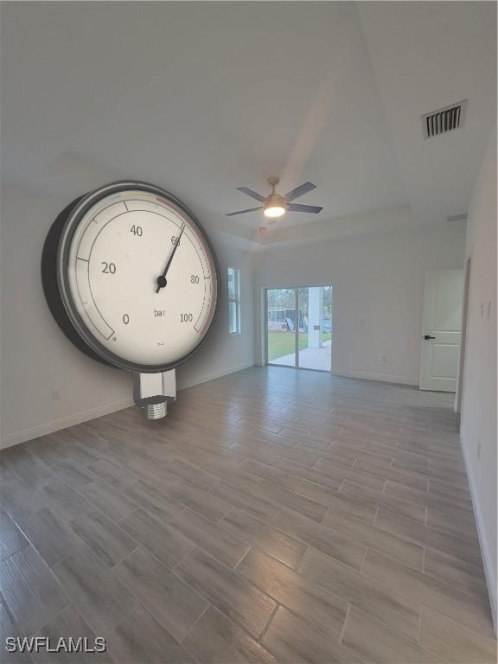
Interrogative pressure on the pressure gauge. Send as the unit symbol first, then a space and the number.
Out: bar 60
